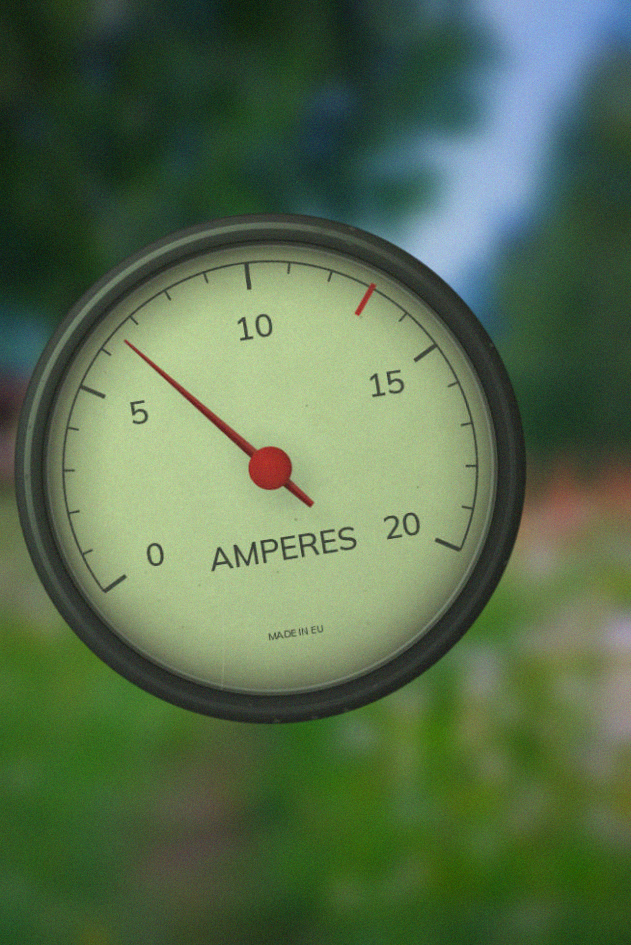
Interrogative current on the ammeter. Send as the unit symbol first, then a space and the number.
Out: A 6.5
